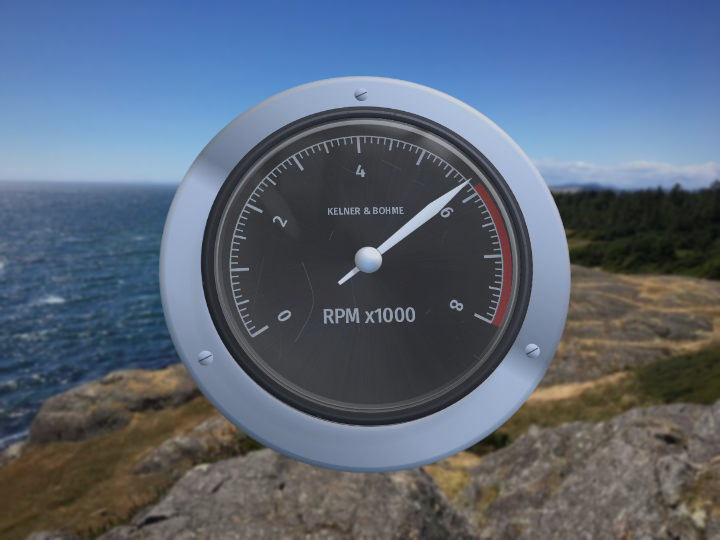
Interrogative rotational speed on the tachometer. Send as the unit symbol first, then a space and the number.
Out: rpm 5800
